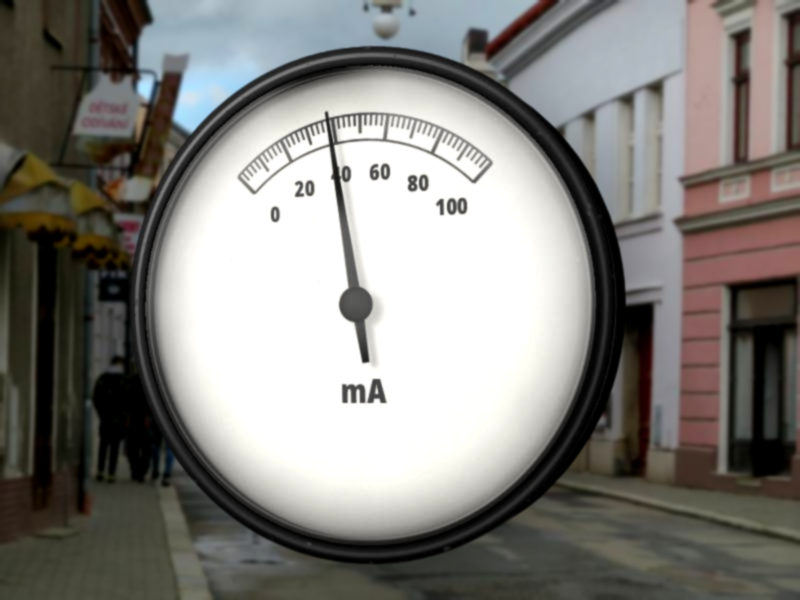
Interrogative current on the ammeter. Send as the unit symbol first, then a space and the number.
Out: mA 40
